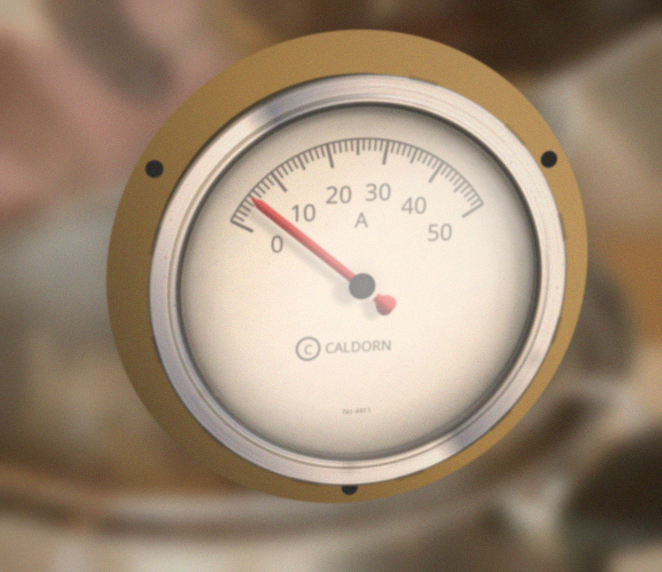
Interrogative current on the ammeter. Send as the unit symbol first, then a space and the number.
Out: A 5
